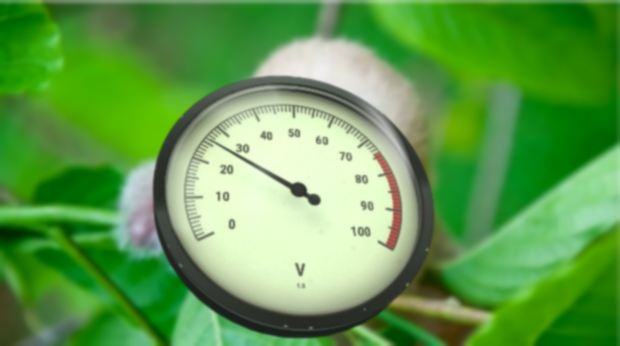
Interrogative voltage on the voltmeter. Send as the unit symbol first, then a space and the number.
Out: V 25
